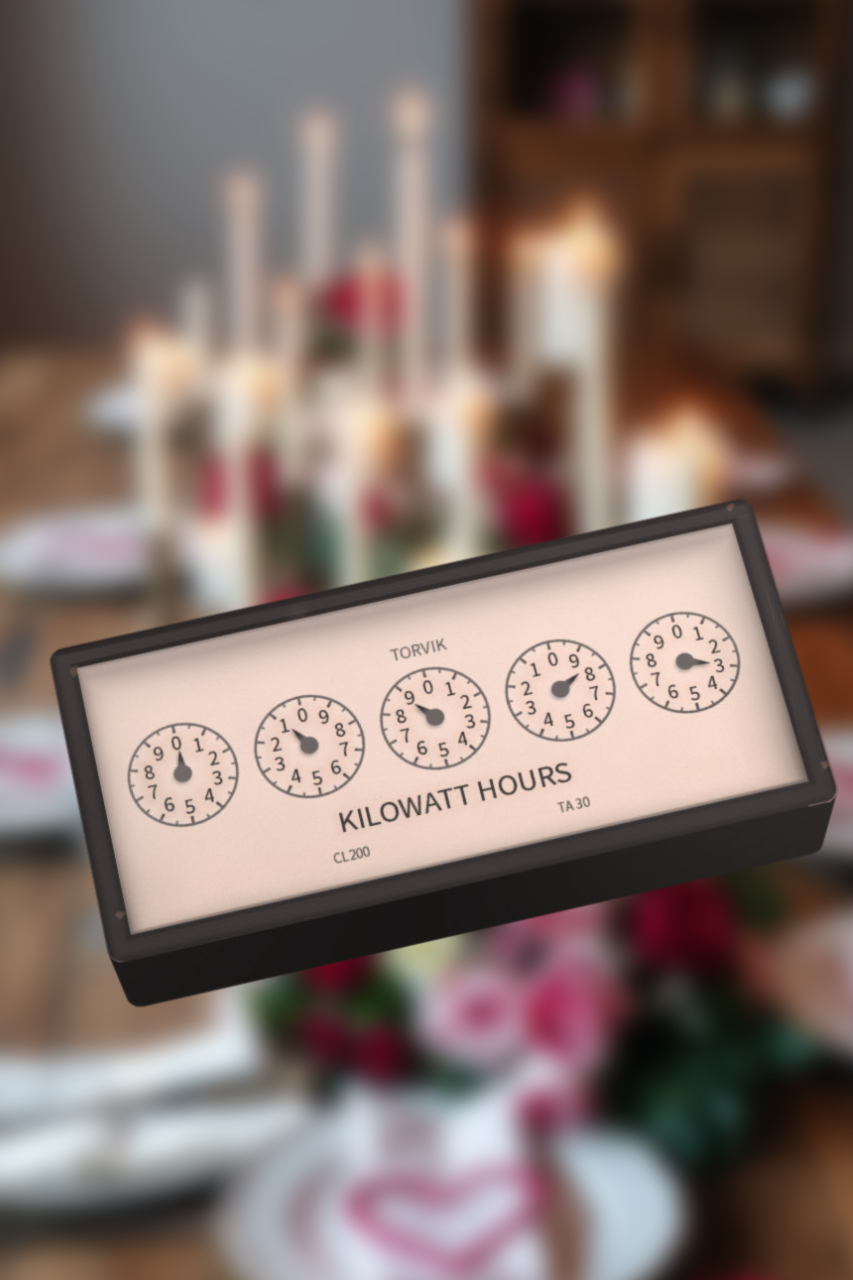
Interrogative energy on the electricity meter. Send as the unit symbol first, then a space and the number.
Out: kWh 883
